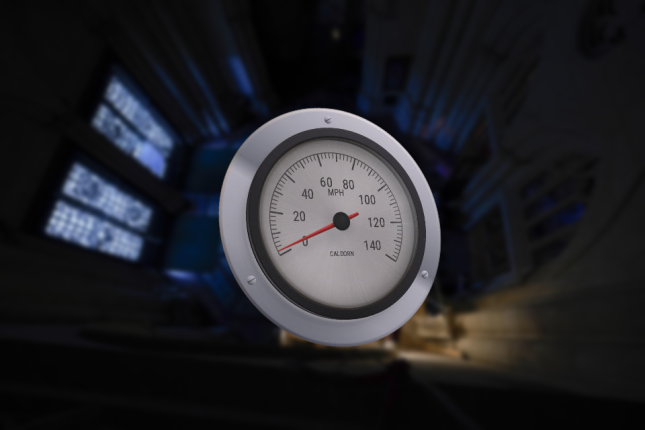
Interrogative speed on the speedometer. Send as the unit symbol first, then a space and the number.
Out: mph 2
